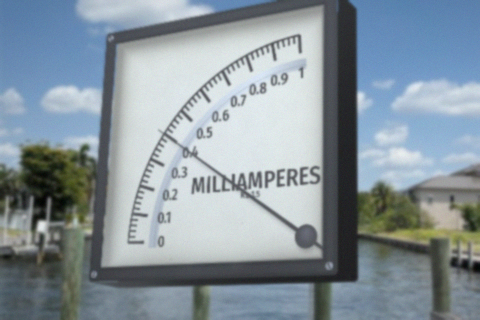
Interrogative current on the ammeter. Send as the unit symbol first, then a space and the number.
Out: mA 0.4
